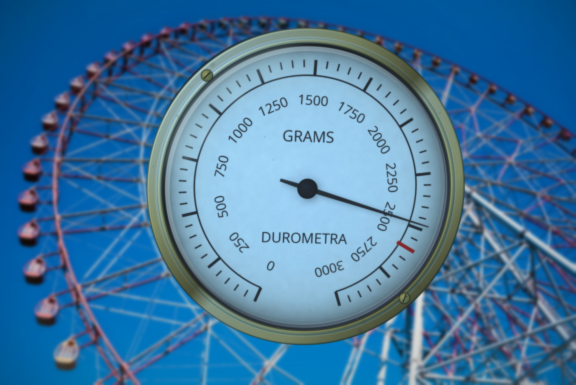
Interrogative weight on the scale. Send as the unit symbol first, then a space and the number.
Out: g 2475
